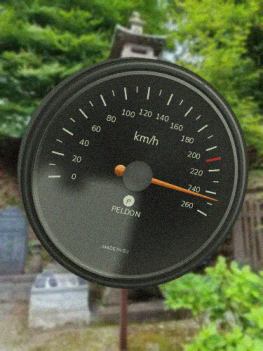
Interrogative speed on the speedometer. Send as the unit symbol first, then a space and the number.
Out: km/h 245
